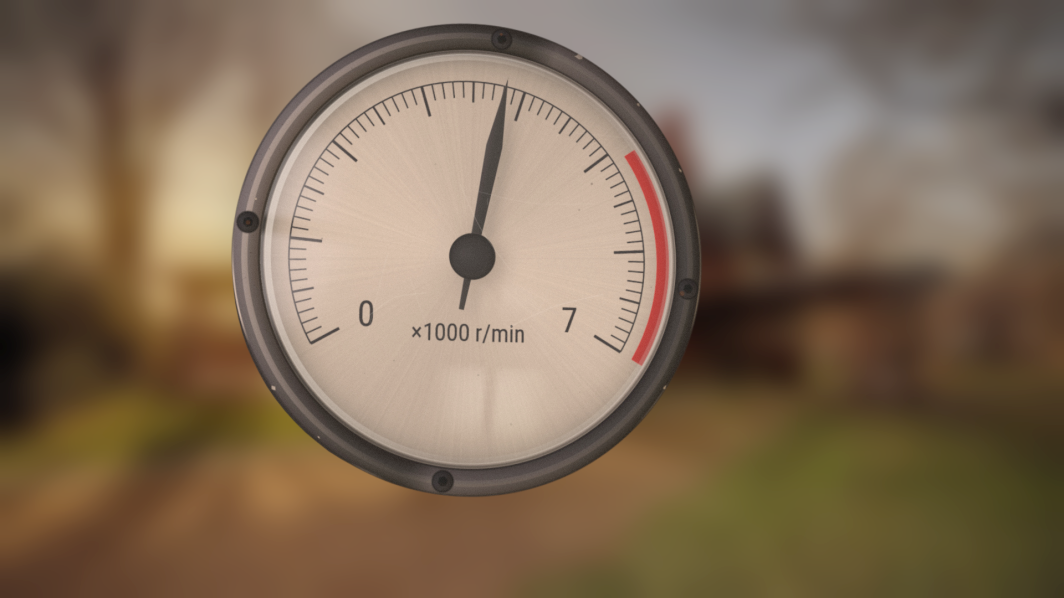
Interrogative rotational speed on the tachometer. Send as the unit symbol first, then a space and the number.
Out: rpm 3800
